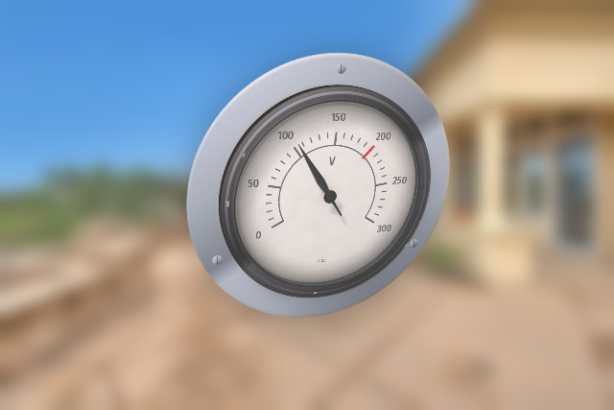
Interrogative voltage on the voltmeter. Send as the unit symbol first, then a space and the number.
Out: V 105
